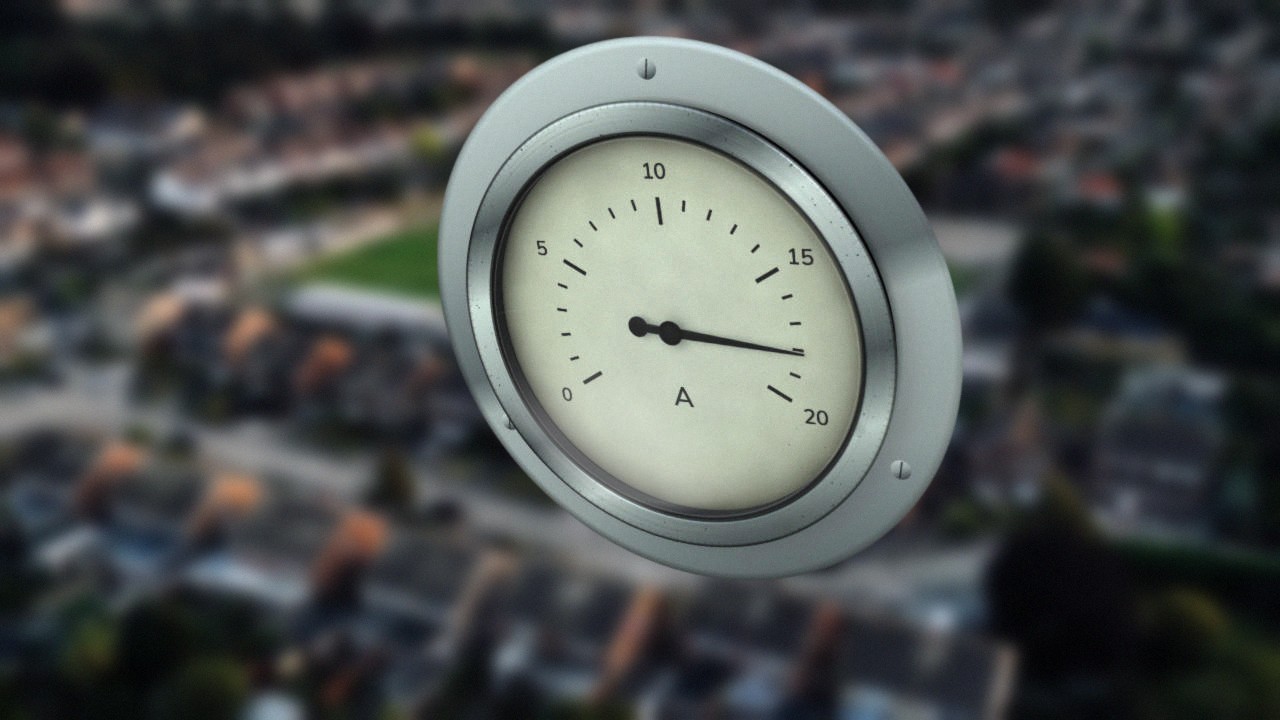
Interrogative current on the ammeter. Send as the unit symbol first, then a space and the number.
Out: A 18
